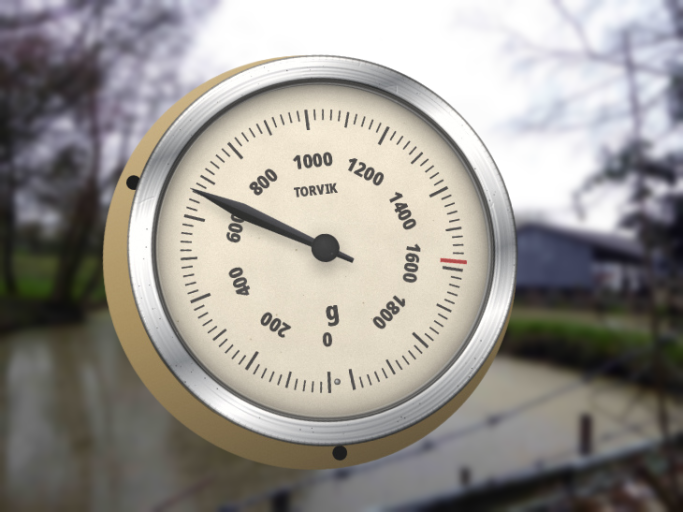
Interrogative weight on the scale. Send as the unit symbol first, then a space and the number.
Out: g 660
